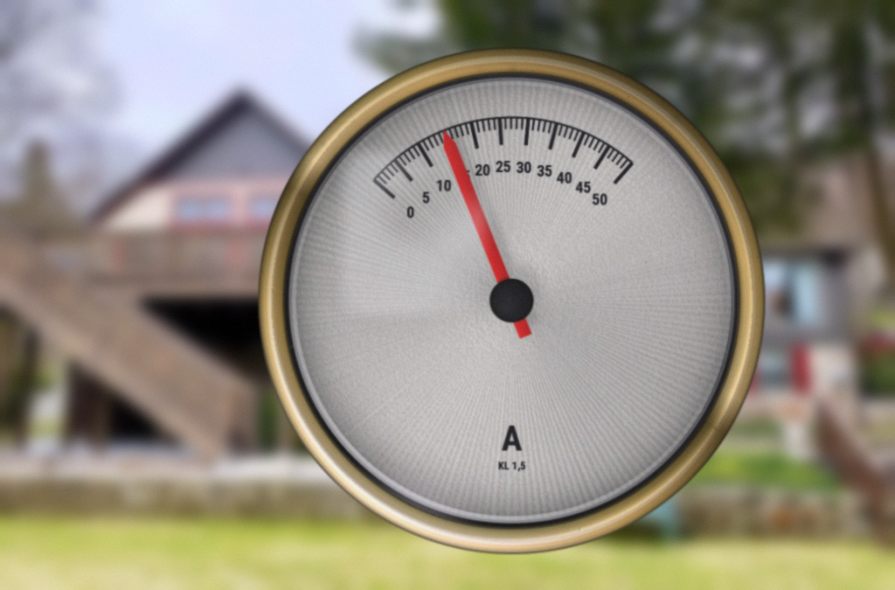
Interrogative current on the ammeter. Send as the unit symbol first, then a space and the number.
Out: A 15
